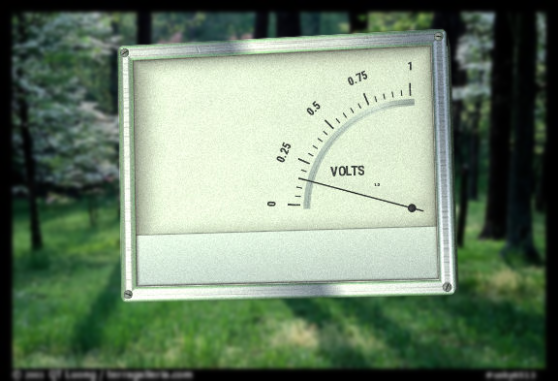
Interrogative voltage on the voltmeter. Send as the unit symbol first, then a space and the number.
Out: V 0.15
